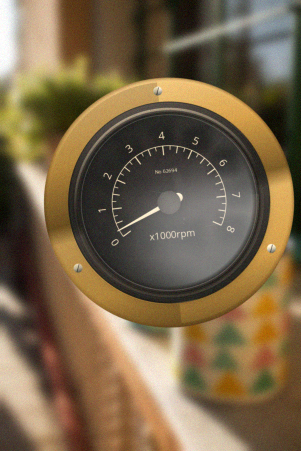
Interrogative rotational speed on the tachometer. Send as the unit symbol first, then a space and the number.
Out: rpm 250
